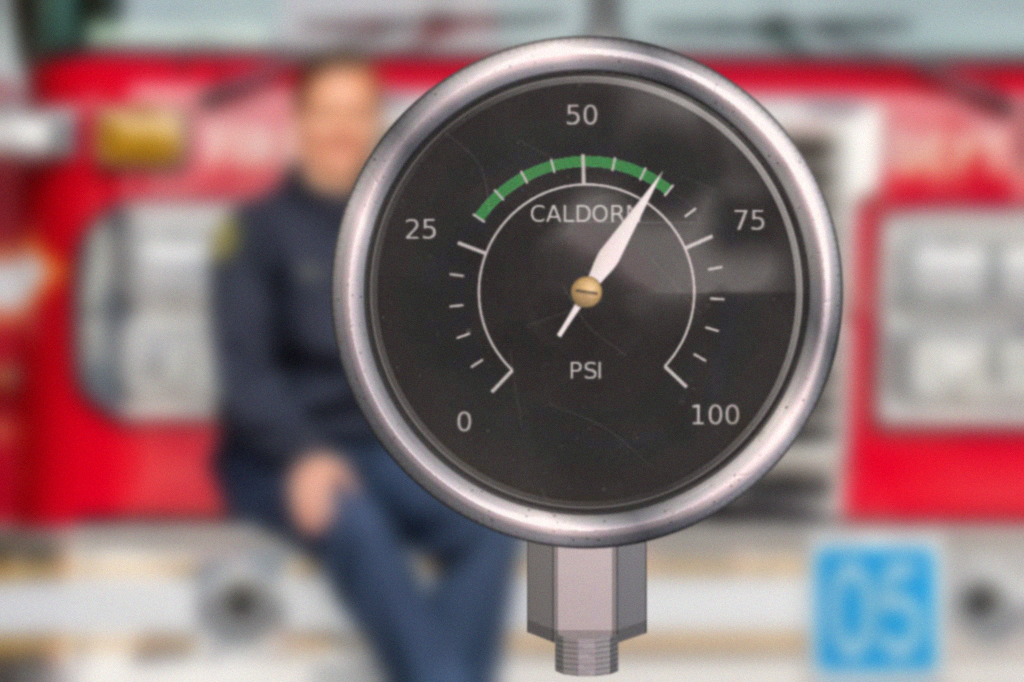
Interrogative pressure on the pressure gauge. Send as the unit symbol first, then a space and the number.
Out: psi 62.5
